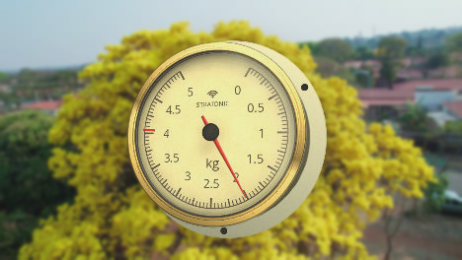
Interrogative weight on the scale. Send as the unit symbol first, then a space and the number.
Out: kg 2
